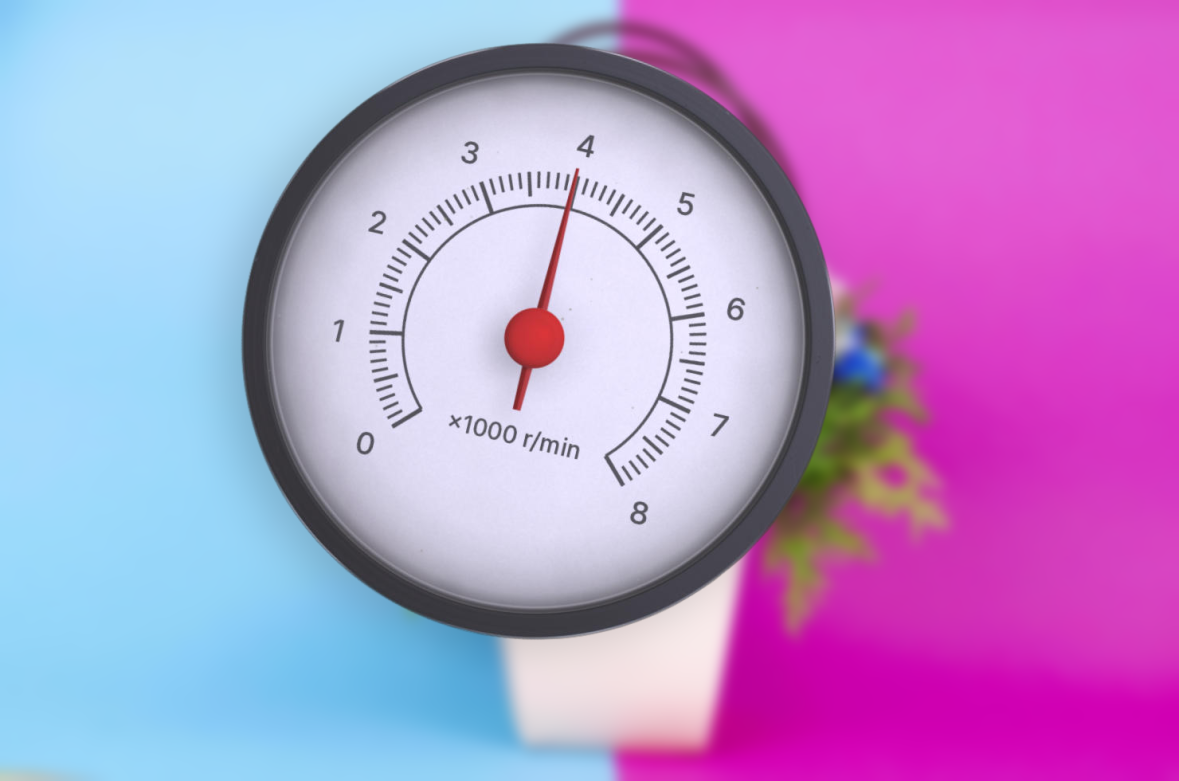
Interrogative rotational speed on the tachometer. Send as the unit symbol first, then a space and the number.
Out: rpm 4000
